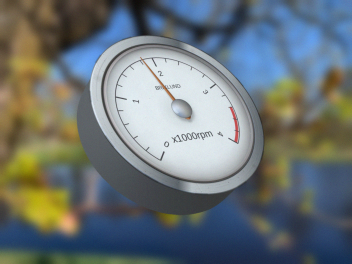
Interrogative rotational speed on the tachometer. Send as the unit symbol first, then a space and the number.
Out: rpm 1800
